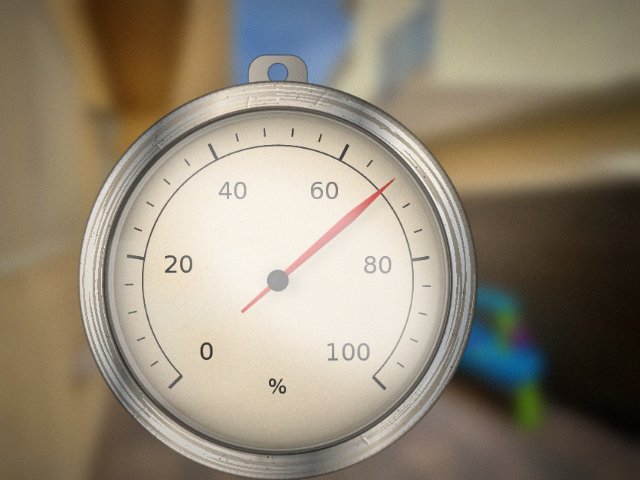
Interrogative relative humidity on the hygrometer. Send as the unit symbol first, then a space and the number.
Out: % 68
